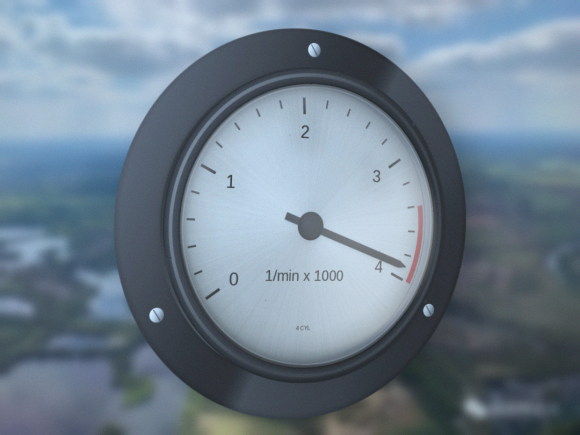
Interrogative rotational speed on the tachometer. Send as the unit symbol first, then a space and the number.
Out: rpm 3900
